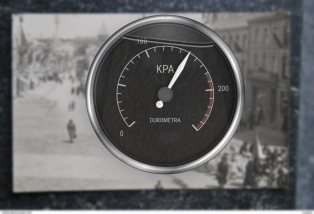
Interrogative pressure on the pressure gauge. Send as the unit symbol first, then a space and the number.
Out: kPa 150
